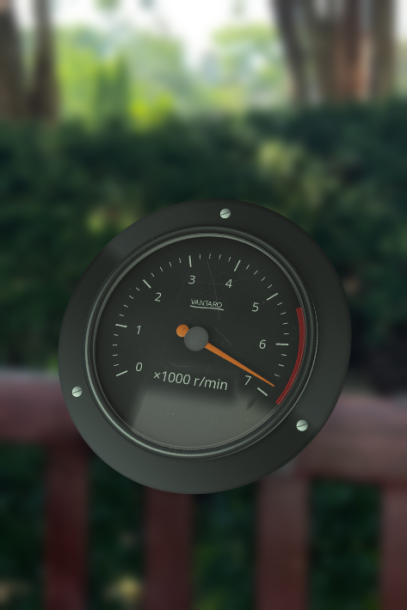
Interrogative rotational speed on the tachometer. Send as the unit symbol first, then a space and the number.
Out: rpm 6800
